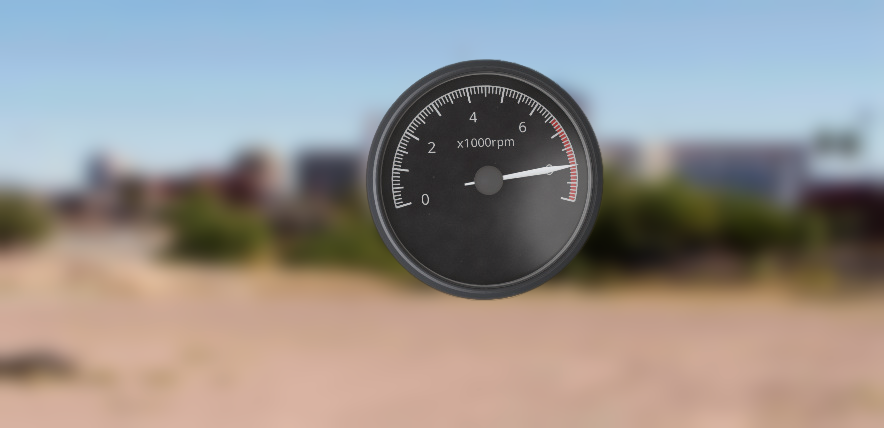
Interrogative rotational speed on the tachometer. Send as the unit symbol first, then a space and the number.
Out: rpm 8000
